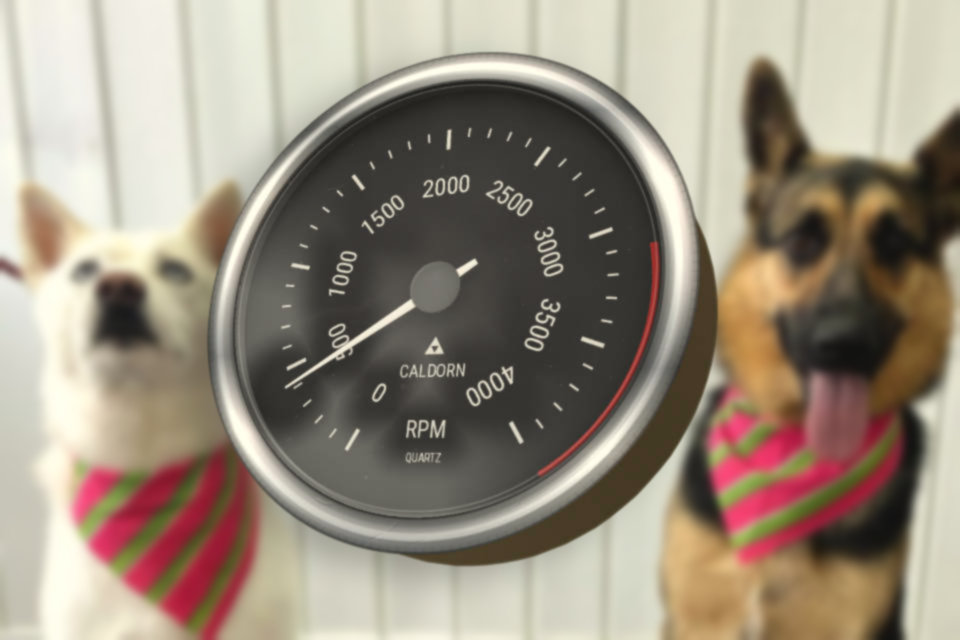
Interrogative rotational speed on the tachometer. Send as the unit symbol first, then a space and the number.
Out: rpm 400
